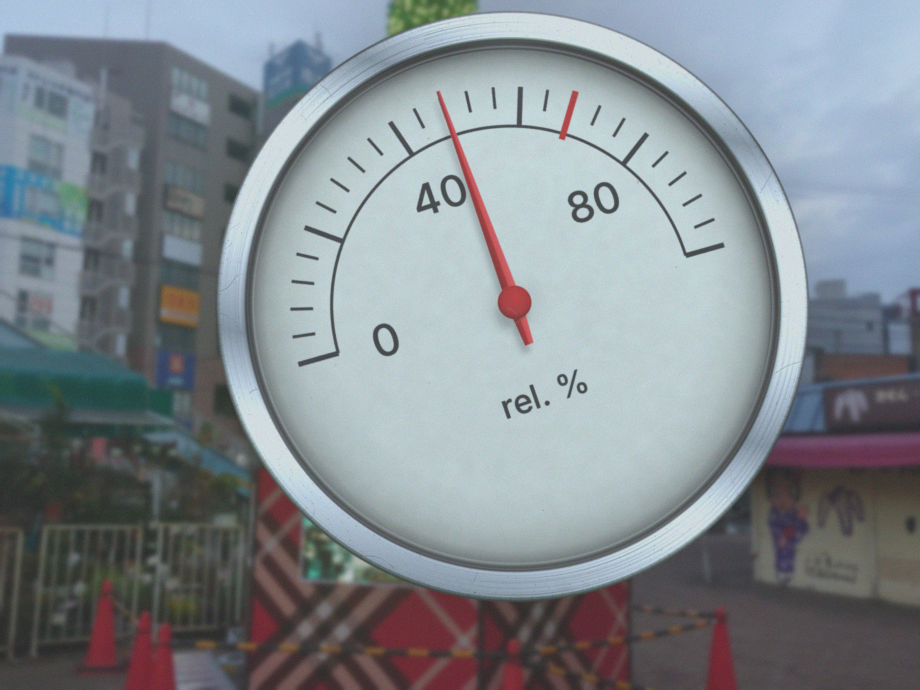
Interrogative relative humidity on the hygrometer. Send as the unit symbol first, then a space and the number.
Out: % 48
